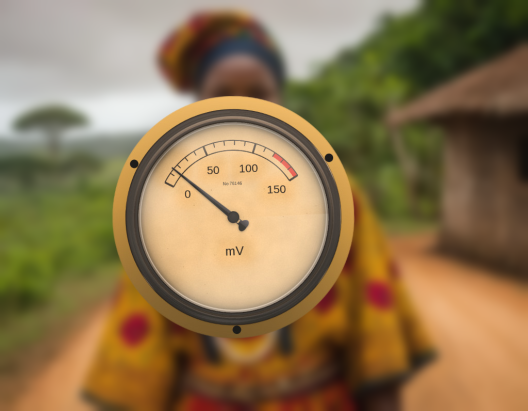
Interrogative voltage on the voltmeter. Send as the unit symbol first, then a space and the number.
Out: mV 15
